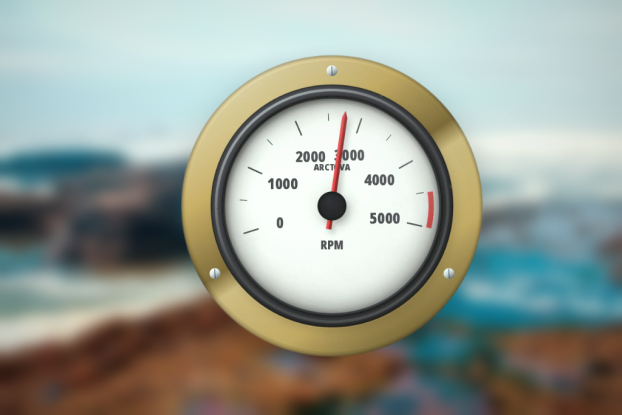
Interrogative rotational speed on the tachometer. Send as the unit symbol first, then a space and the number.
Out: rpm 2750
